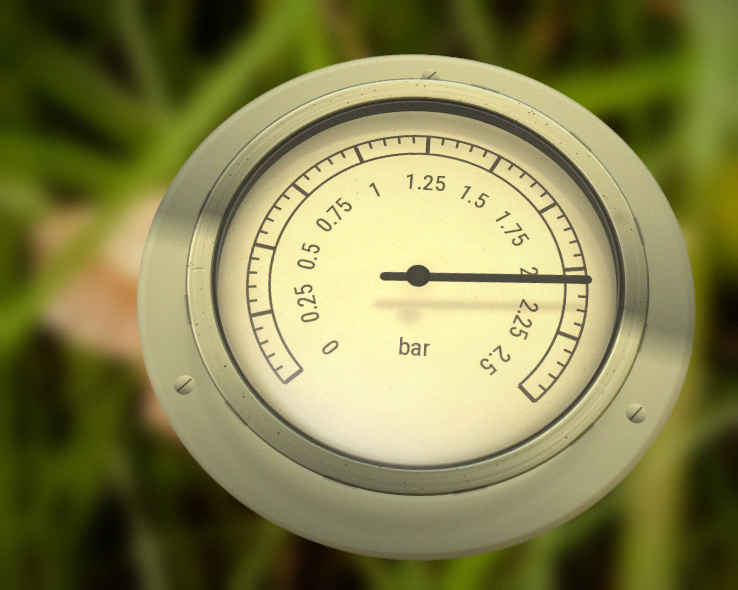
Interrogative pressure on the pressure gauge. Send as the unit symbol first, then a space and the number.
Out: bar 2.05
